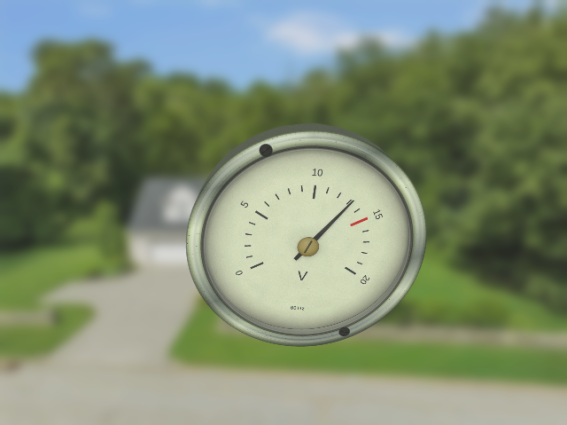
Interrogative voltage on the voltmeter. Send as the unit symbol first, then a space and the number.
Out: V 13
